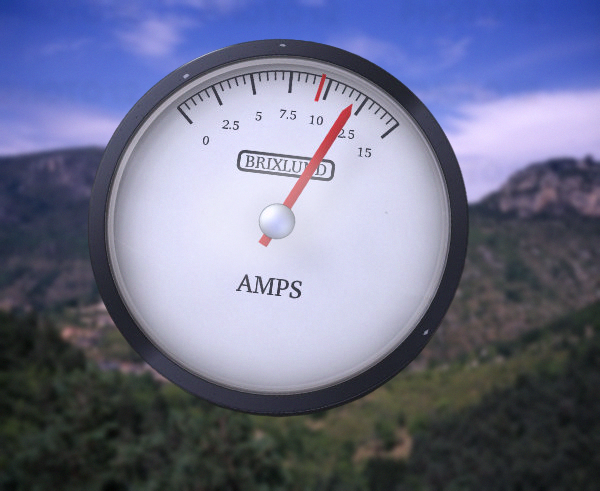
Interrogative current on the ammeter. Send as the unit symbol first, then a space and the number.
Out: A 12
